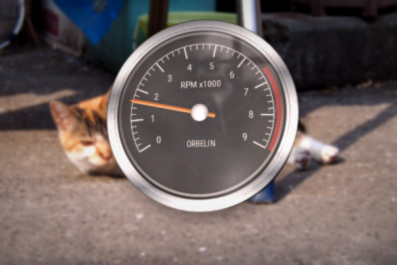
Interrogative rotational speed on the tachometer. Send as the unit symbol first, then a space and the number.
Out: rpm 1600
